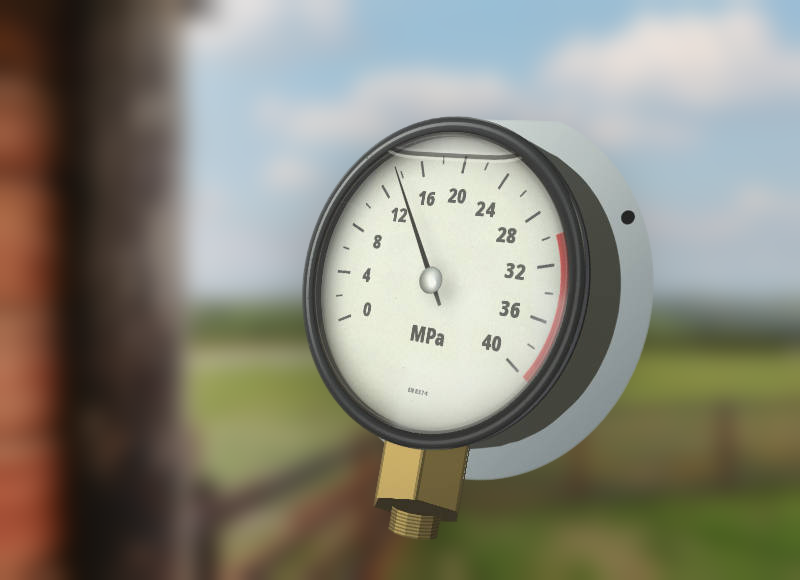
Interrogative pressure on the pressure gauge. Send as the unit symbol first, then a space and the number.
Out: MPa 14
